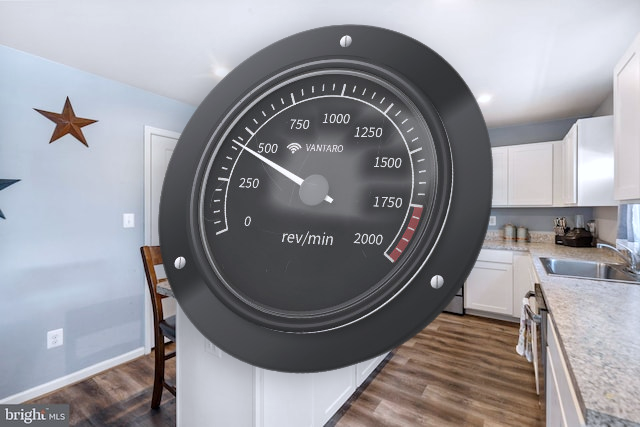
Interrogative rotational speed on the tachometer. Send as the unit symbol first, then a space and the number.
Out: rpm 425
